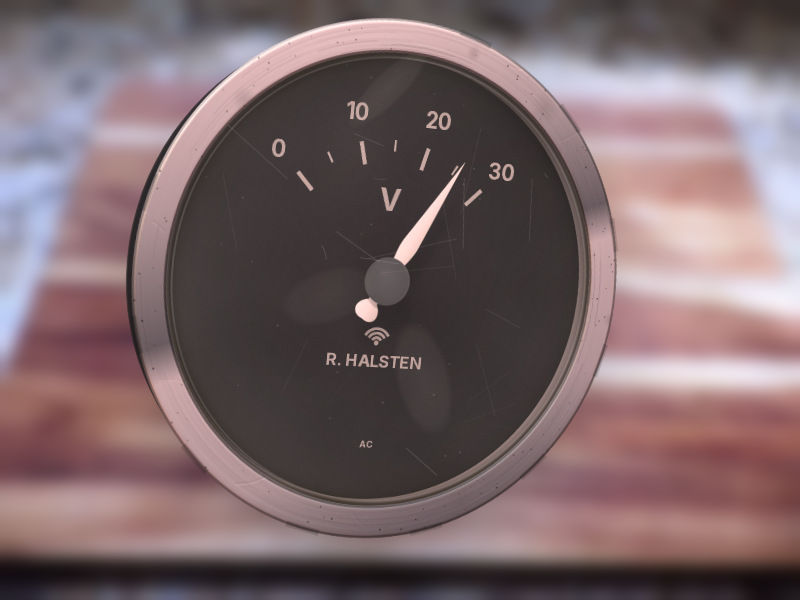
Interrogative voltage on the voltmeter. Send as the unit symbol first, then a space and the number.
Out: V 25
